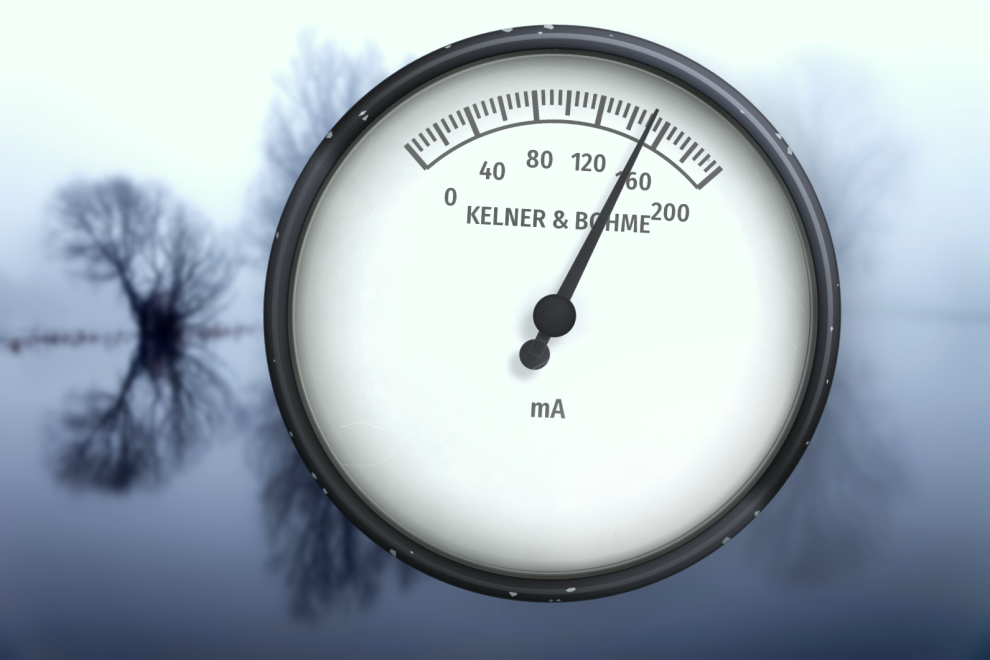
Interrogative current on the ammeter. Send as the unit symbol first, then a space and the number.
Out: mA 150
